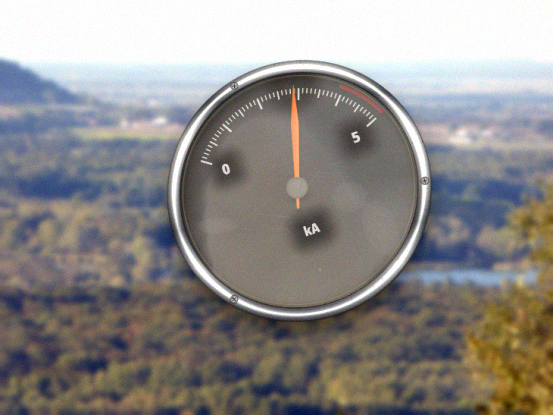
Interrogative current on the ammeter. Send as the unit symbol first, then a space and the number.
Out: kA 2.9
